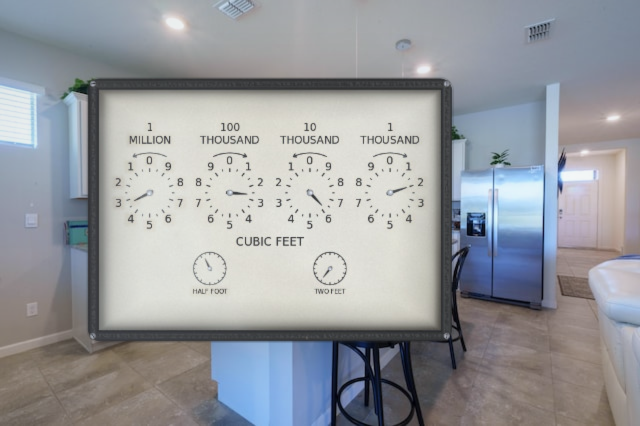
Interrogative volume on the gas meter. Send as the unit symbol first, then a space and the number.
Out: ft³ 326200
